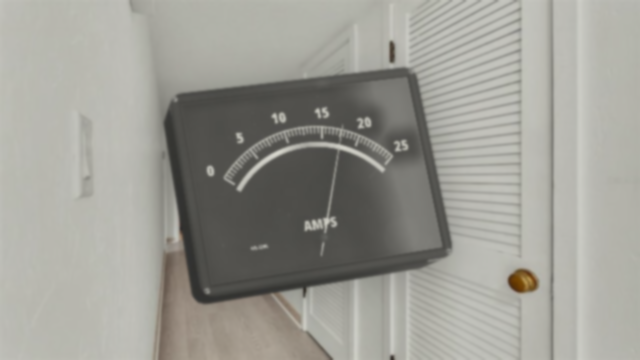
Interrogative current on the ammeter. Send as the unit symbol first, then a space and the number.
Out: A 17.5
